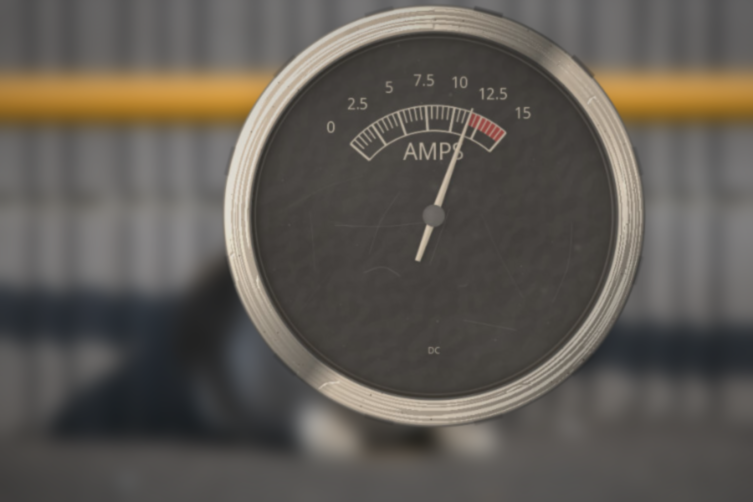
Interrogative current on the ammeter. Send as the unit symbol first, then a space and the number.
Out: A 11.5
